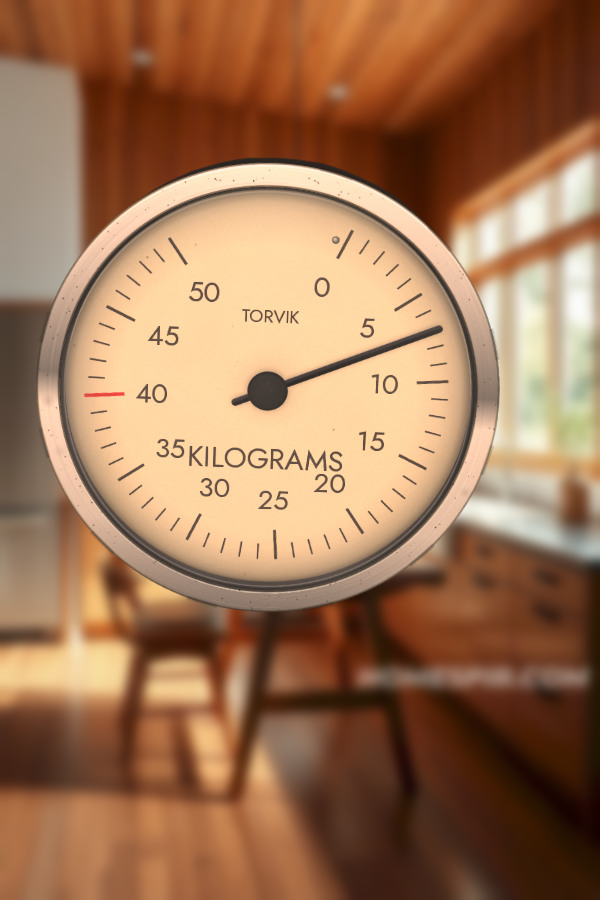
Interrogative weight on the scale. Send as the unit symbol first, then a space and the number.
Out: kg 7
